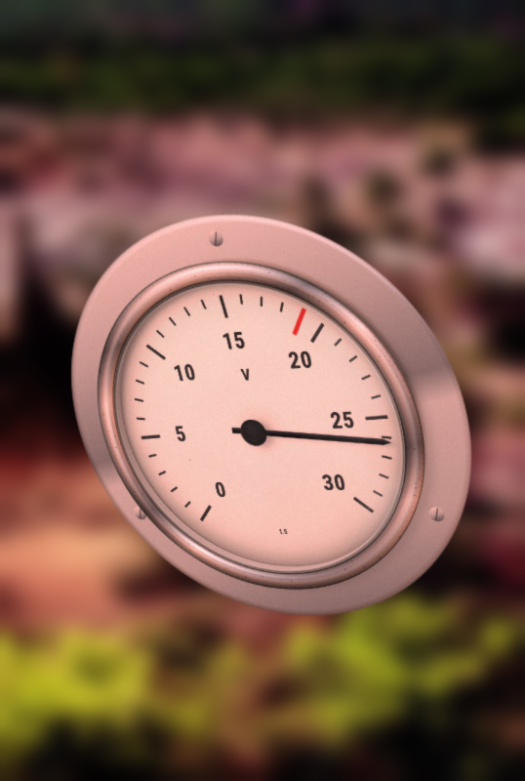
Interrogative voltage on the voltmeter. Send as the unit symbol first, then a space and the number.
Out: V 26
